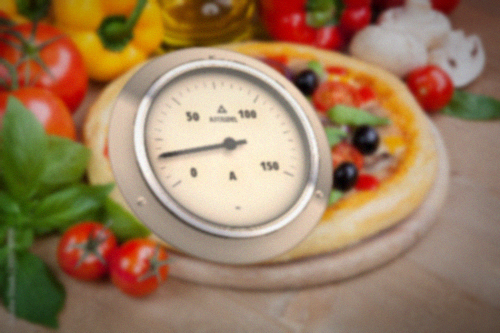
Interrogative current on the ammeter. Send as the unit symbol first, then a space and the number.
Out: A 15
